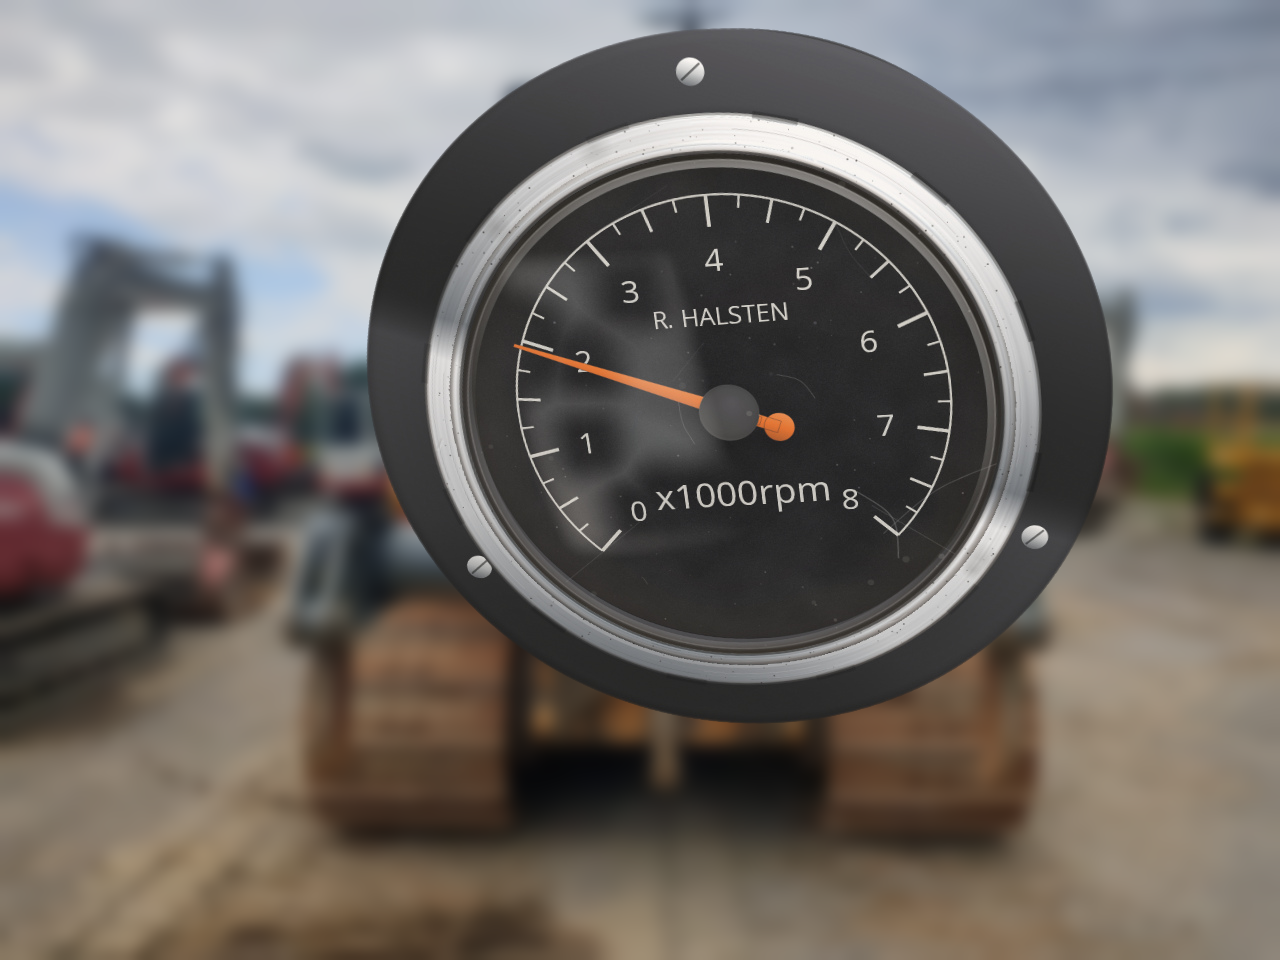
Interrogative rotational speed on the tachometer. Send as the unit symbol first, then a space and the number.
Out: rpm 2000
